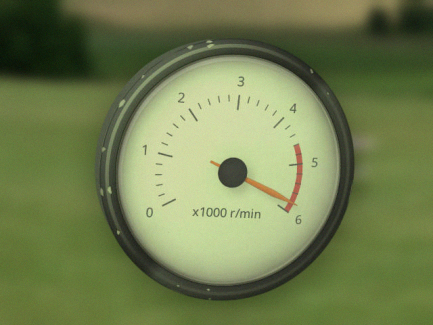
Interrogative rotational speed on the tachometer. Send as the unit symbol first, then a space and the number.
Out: rpm 5800
